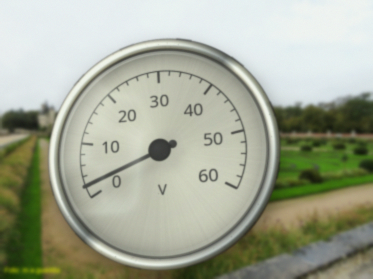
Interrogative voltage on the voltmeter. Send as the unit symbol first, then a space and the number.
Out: V 2
